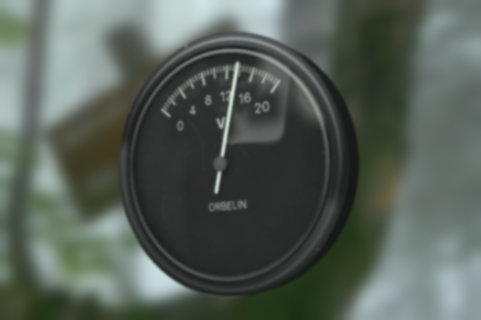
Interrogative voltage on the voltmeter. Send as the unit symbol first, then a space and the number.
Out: V 14
